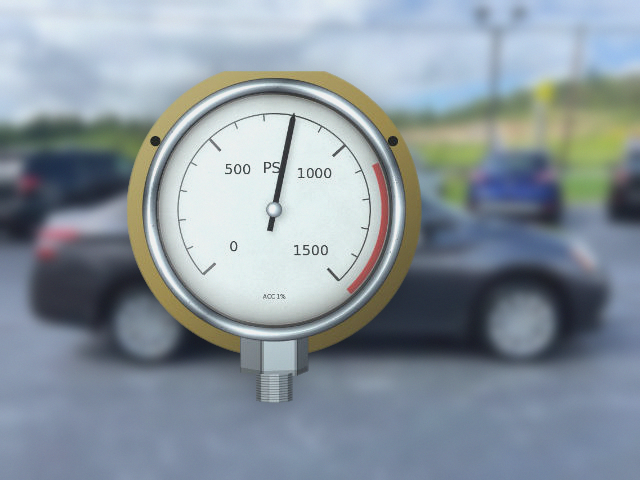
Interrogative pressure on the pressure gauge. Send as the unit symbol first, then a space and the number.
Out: psi 800
